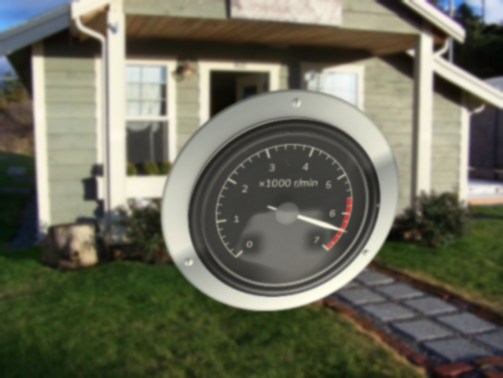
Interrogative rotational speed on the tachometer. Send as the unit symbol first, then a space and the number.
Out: rpm 6400
